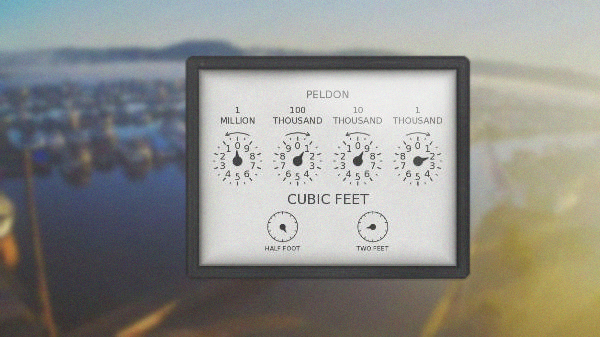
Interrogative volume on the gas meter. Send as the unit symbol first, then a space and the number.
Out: ft³ 9200
